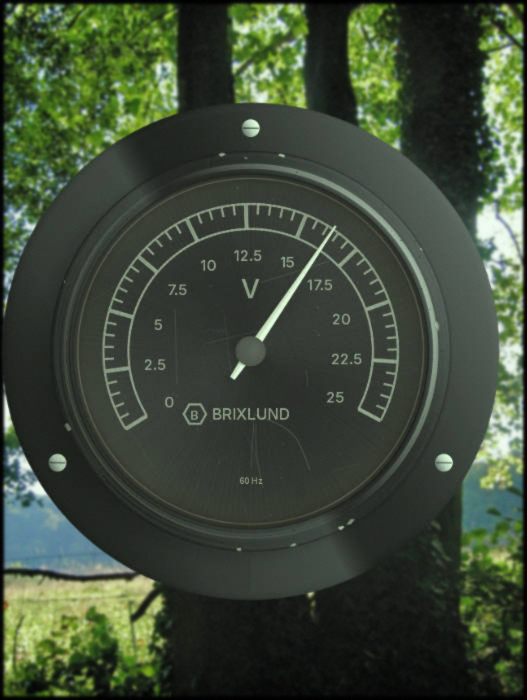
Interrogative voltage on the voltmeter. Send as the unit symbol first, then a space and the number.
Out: V 16.25
